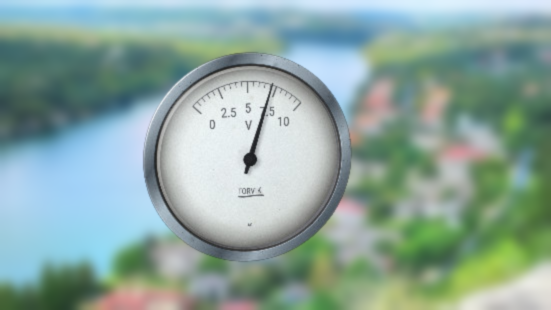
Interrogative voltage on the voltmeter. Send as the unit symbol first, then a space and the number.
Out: V 7
